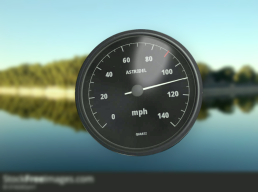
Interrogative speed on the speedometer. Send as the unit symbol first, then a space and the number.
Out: mph 110
